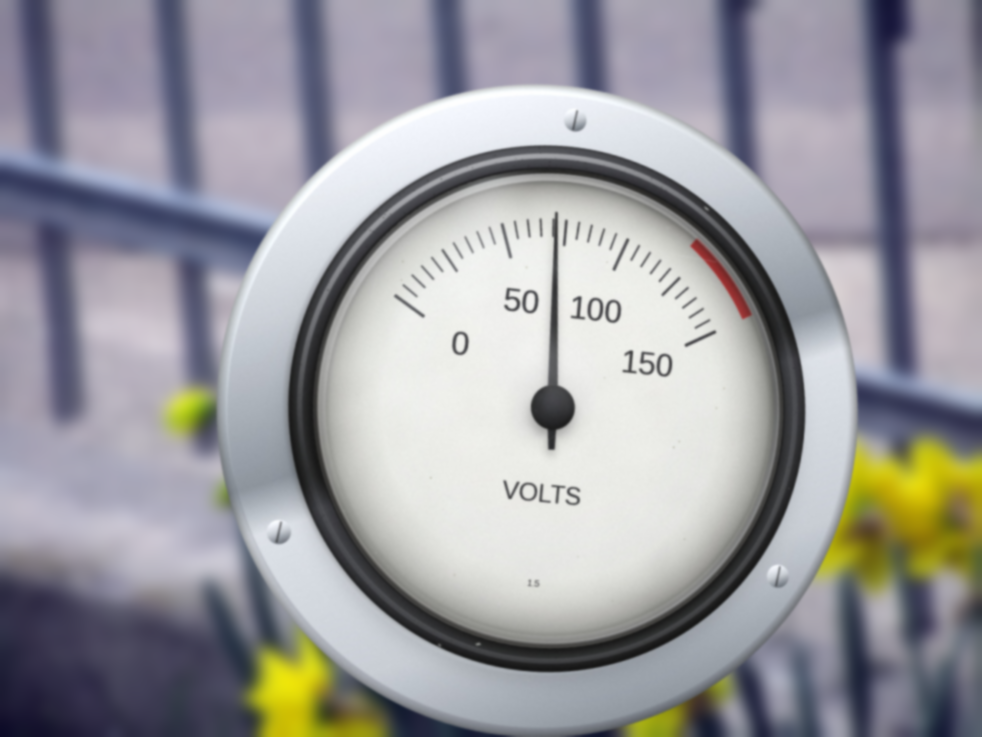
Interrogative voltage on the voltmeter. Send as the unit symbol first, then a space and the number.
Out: V 70
